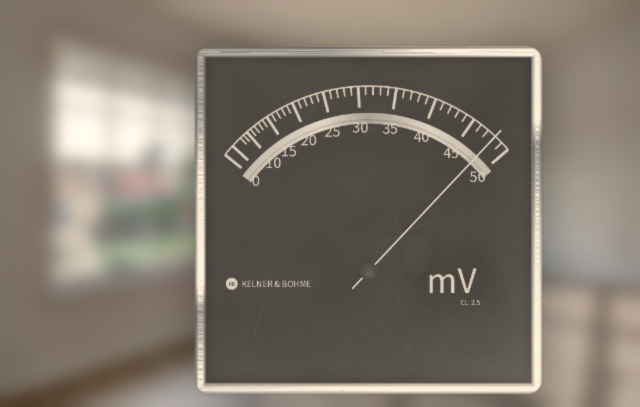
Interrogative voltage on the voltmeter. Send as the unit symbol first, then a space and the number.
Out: mV 48
